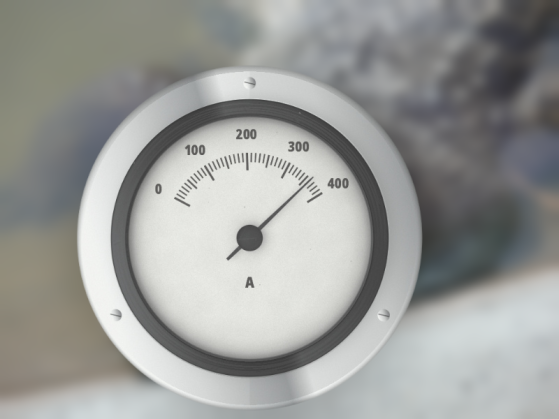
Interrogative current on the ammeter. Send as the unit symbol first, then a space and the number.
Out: A 360
